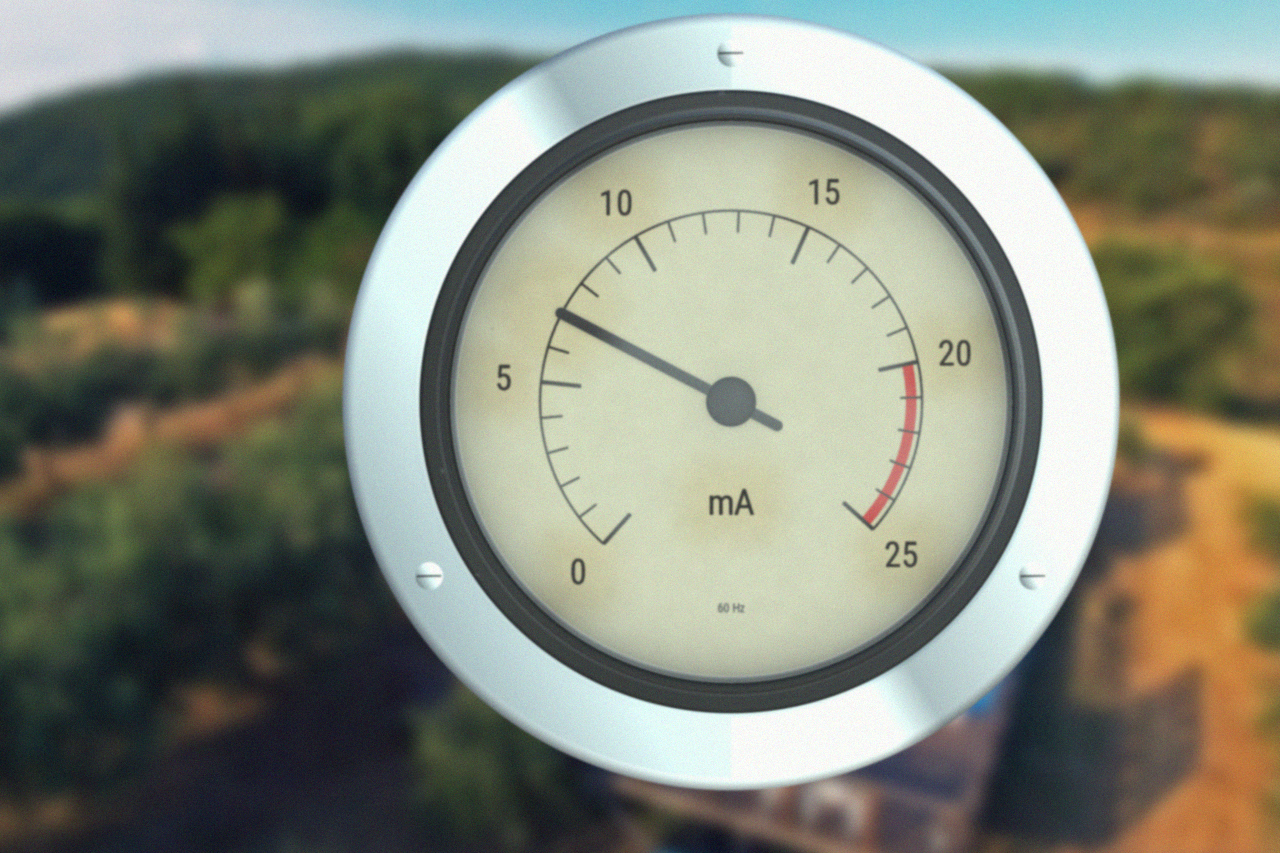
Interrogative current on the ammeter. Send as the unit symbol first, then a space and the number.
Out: mA 7
